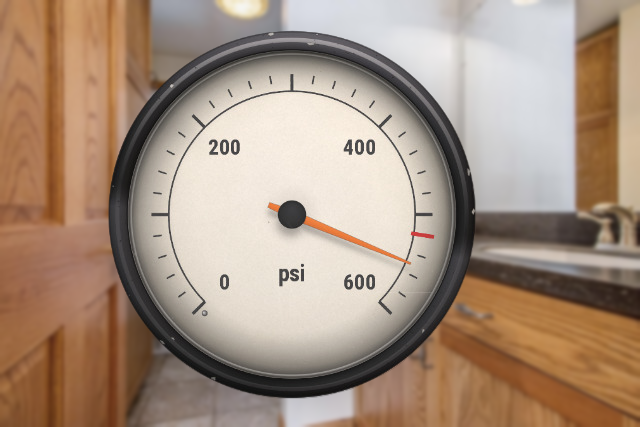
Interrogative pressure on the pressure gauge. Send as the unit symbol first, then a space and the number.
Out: psi 550
